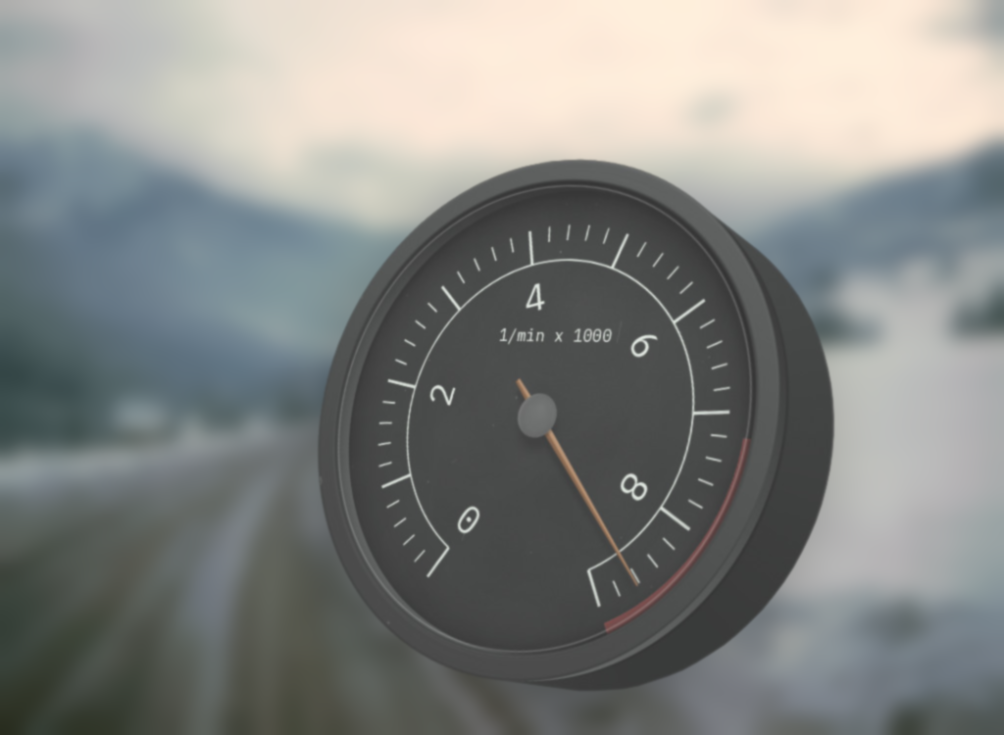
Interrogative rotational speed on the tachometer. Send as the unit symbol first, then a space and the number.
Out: rpm 8600
